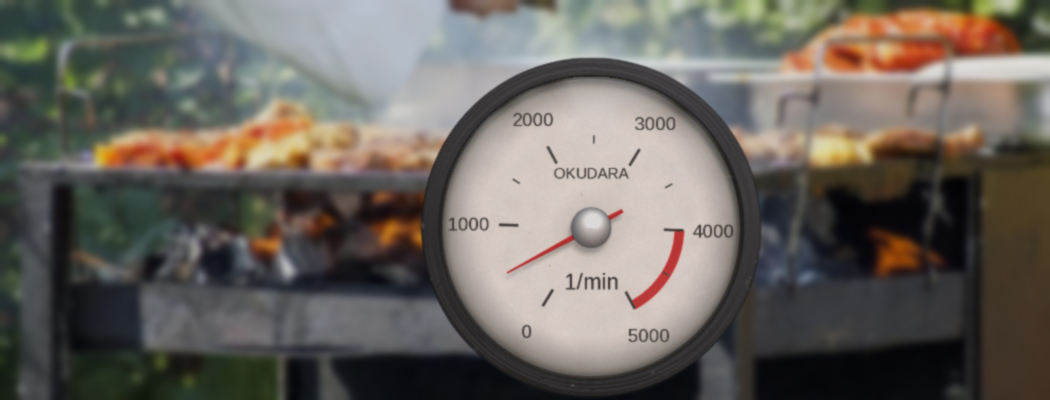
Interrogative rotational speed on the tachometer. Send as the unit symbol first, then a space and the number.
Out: rpm 500
